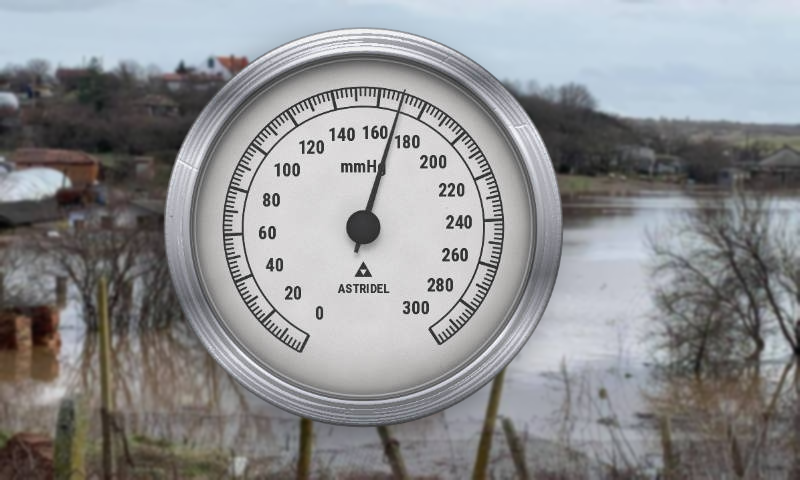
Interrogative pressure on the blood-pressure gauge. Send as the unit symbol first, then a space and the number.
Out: mmHg 170
